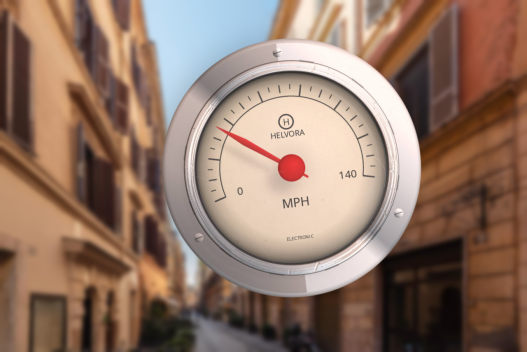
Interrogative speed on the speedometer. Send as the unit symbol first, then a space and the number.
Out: mph 35
